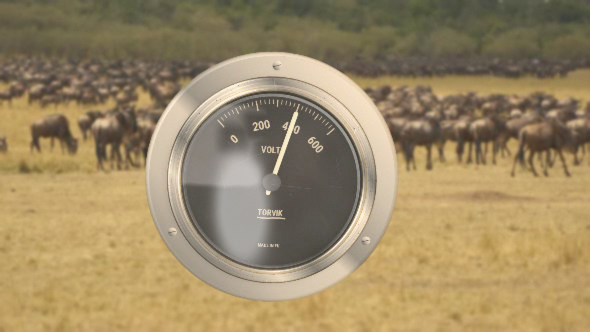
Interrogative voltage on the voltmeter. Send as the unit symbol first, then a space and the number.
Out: V 400
